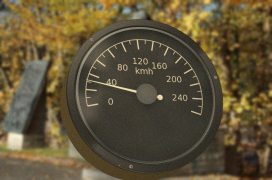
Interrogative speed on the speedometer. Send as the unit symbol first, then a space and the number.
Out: km/h 30
